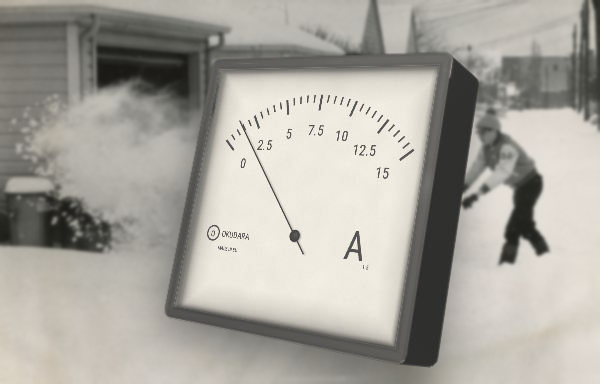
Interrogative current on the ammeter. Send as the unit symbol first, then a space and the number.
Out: A 1.5
